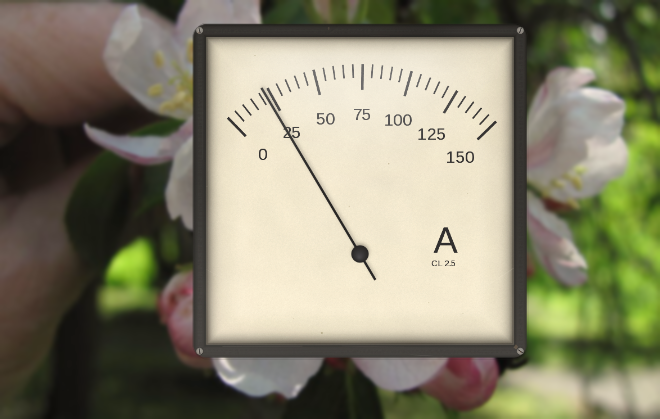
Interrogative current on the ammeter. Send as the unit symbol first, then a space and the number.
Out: A 22.5
